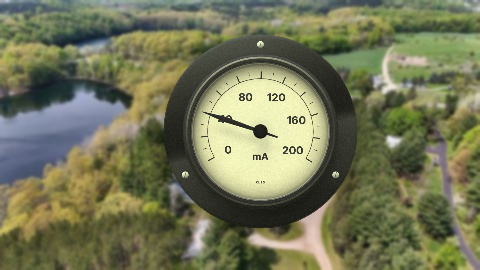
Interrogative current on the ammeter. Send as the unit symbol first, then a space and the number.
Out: mA 40
